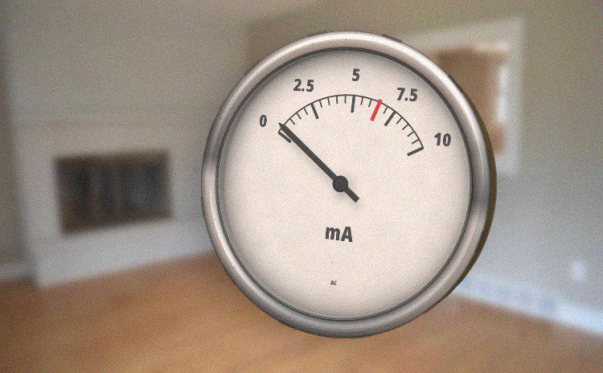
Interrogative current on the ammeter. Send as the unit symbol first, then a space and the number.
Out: mA 0.5
